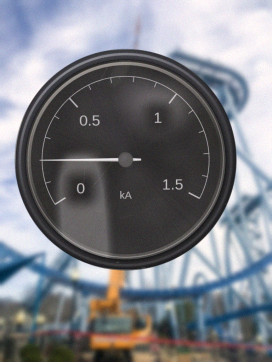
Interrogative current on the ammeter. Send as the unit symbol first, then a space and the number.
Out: kA 0.2
